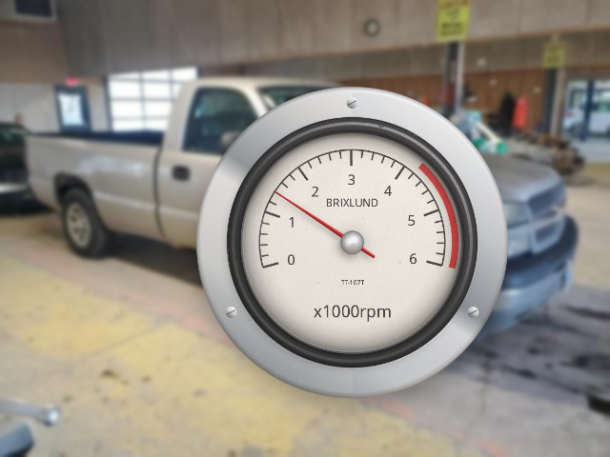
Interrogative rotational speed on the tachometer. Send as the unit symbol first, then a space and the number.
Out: rpm 1400
